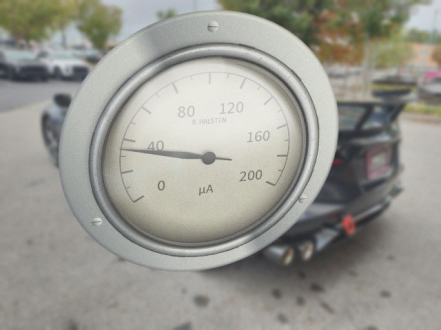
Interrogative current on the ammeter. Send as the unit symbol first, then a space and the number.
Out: µA 35
